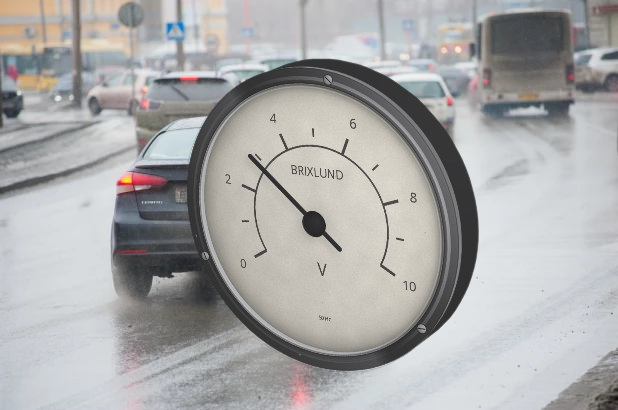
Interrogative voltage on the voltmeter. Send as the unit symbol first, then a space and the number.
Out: V 3
